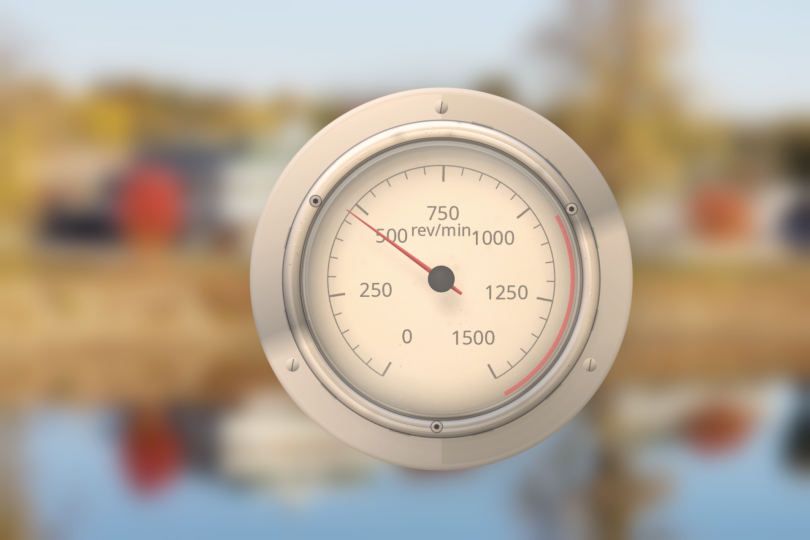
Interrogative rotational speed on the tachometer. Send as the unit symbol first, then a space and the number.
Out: rpm 475
